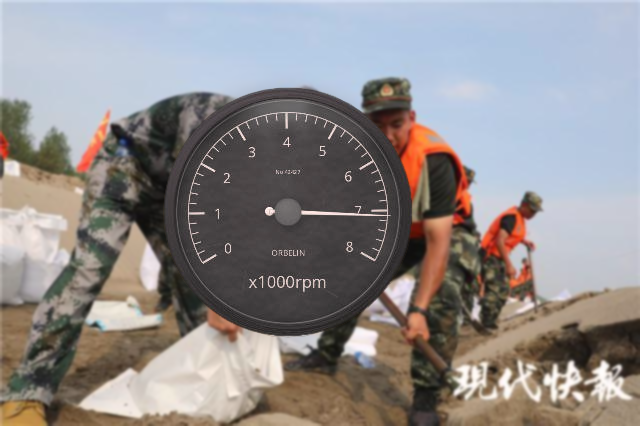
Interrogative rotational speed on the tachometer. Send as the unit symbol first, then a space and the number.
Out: rpm 7100
